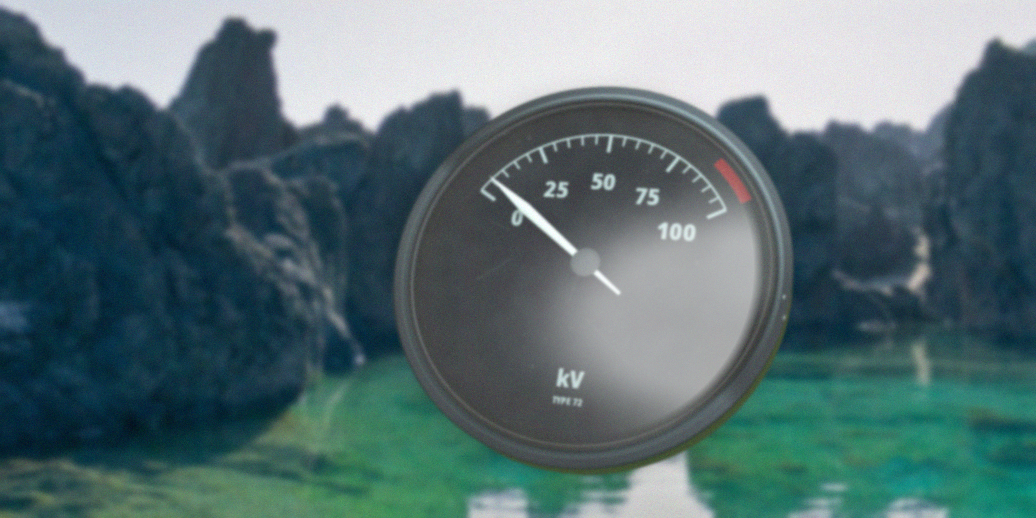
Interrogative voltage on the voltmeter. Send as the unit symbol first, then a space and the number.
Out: kV 5
